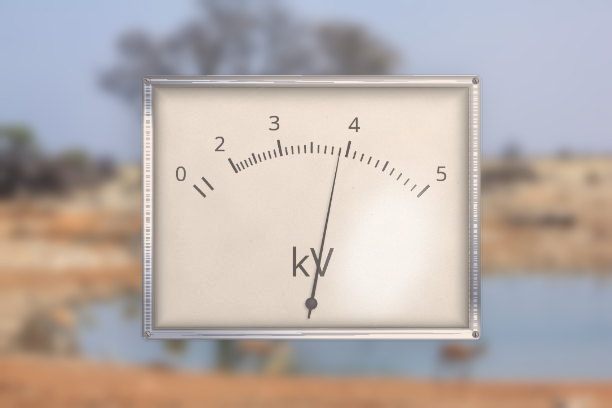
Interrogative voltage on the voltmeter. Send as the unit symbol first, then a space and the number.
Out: kV 3.9
